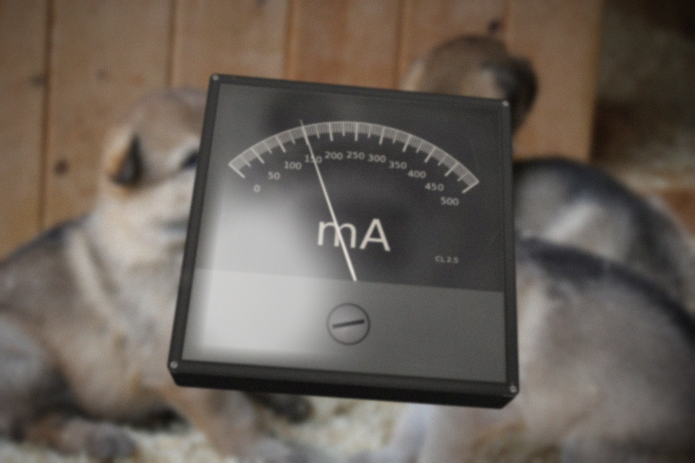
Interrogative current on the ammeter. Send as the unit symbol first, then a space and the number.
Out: mA 150
